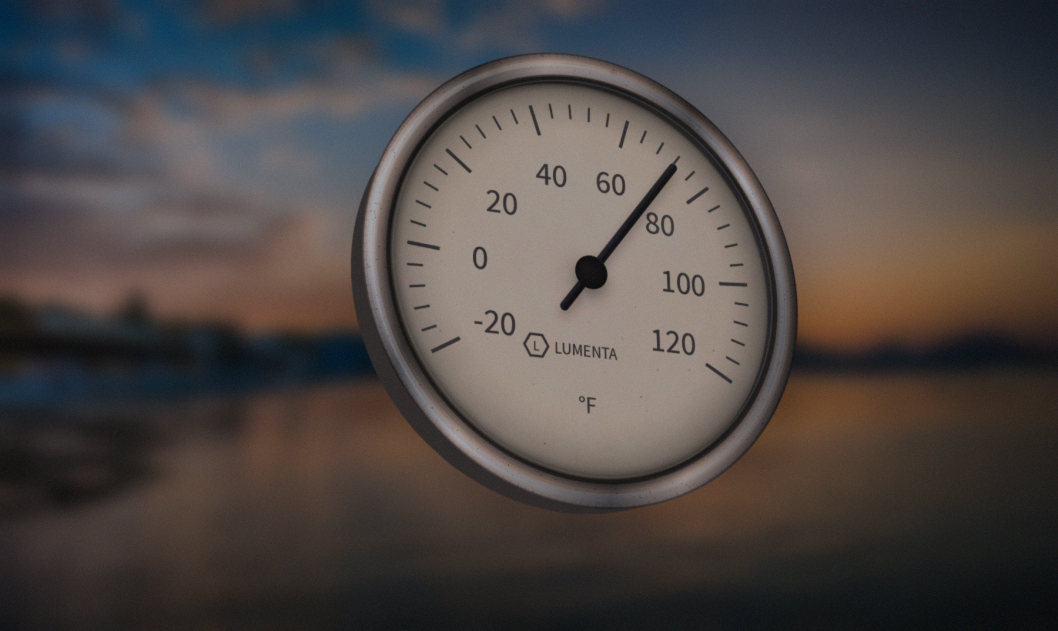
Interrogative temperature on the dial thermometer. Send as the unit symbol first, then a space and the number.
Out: °F 72
